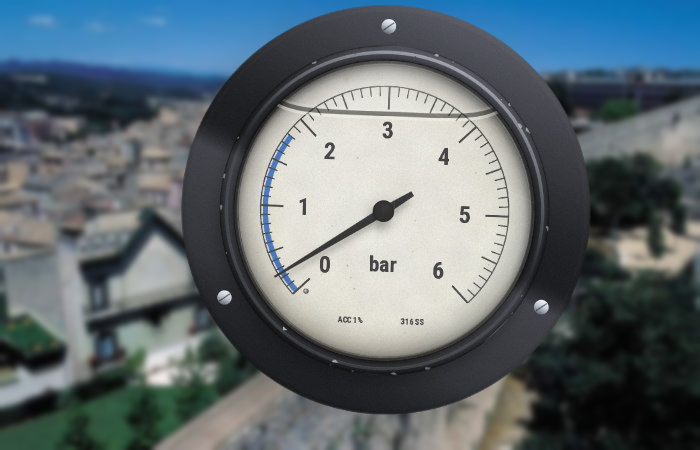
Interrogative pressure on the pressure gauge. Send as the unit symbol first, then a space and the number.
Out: bar 0.25
